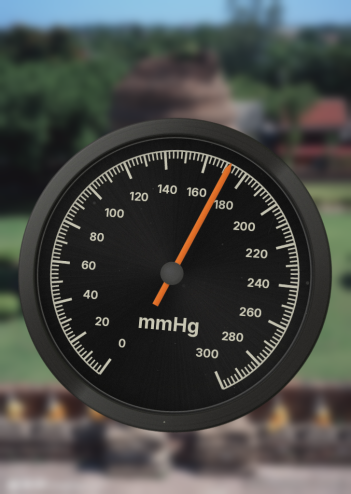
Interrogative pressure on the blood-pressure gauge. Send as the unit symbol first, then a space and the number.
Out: mmHg 172
